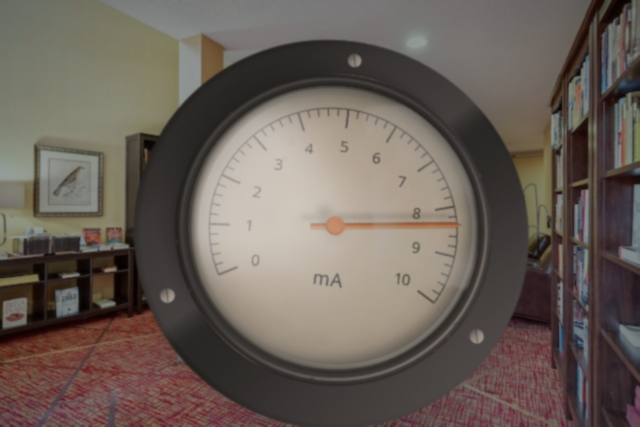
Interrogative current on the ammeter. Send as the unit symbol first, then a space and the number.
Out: mA 8.4
